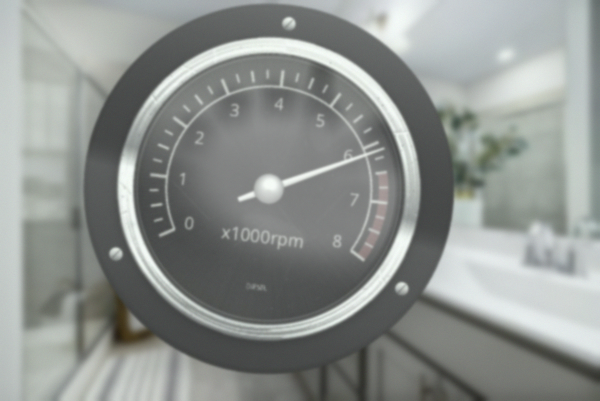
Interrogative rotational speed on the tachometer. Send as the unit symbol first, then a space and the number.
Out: rpm 6125
